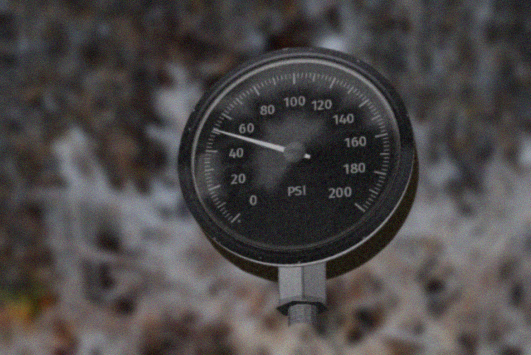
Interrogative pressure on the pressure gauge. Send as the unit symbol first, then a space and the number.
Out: psi 50
